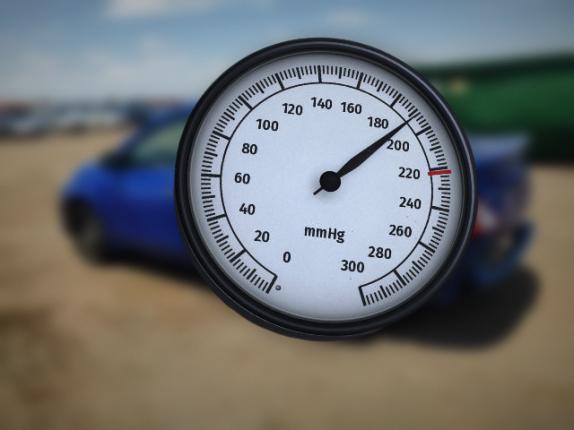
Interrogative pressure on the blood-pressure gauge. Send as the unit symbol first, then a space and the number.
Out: mmHg 192
